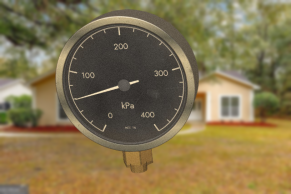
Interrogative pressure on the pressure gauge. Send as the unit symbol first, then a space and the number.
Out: kPa 60
